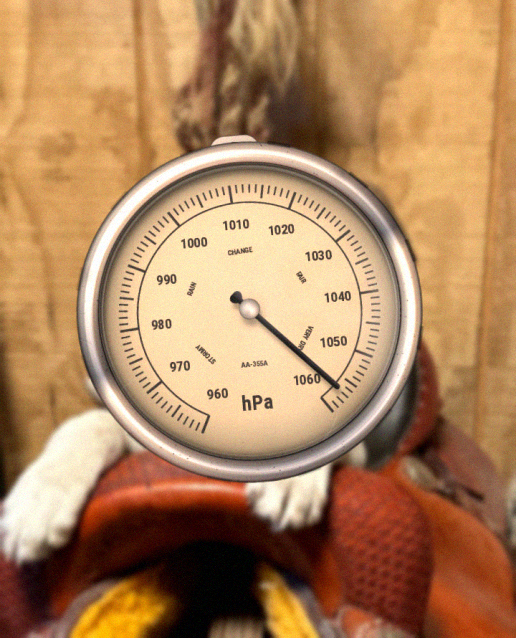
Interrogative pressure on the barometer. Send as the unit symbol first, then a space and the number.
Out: hPa 1057
